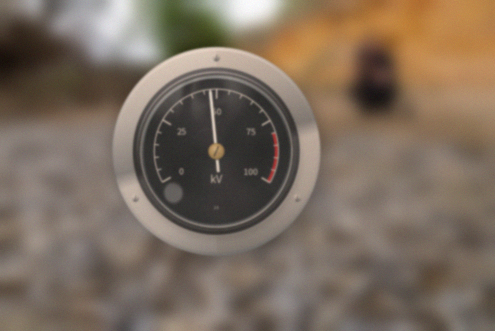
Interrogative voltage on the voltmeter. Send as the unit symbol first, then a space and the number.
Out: kV 47.5
